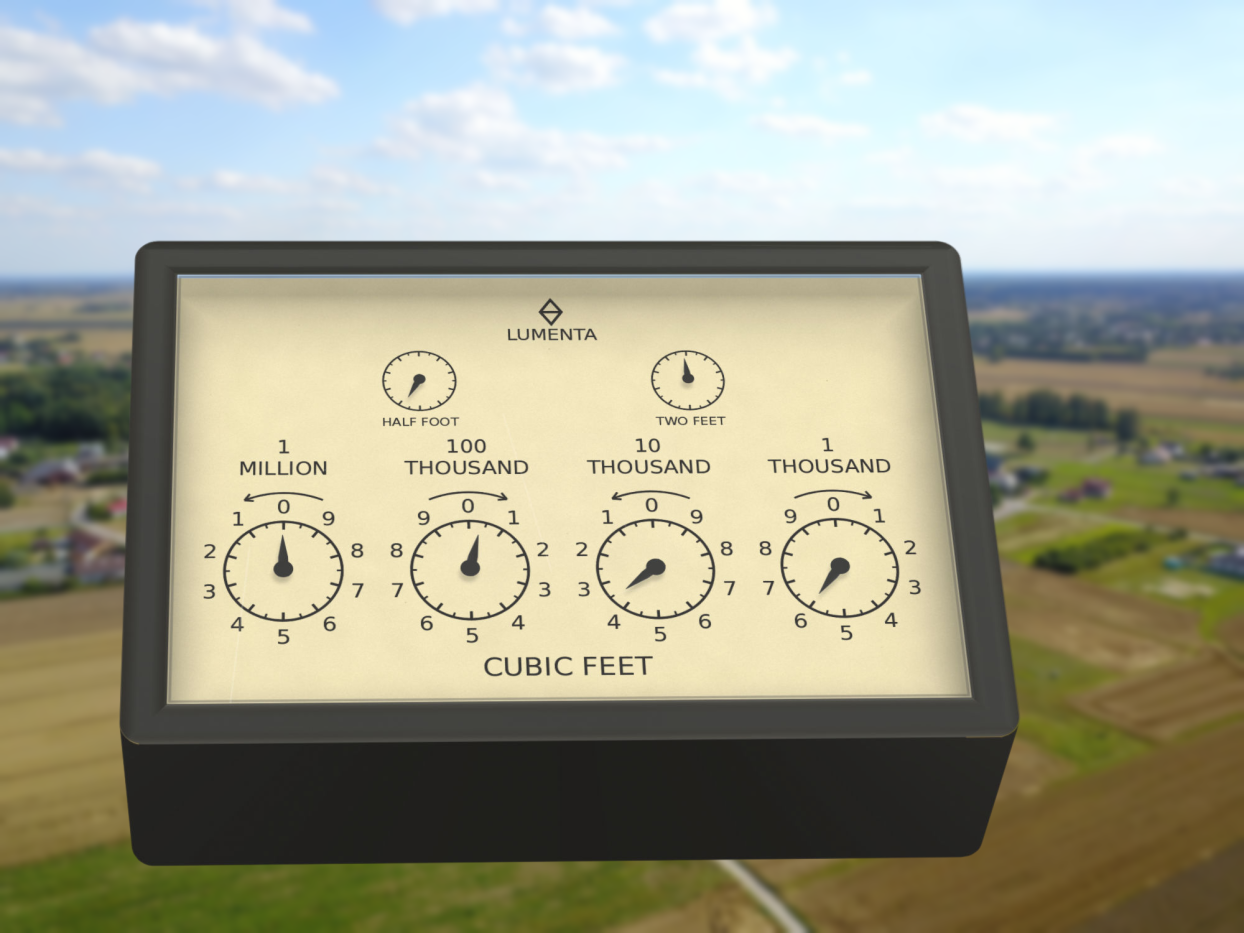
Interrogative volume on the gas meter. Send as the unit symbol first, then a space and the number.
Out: ft³ 3600
